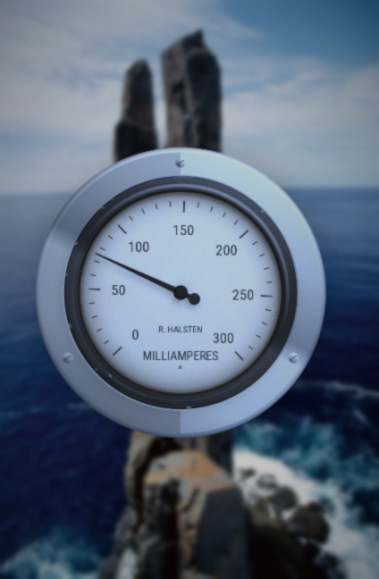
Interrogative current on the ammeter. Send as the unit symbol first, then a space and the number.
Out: mA 75
